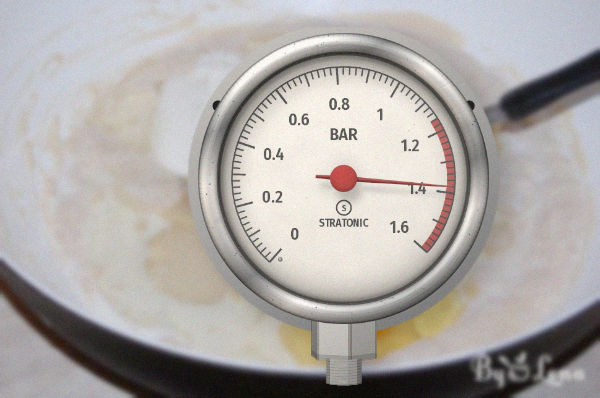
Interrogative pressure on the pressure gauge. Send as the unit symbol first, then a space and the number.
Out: bar 1.38
